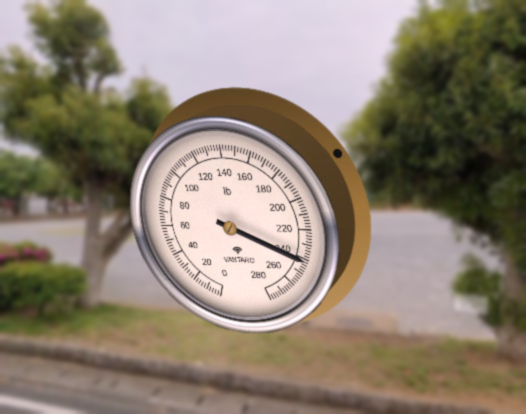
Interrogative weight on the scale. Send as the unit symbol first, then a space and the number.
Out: lb 240
